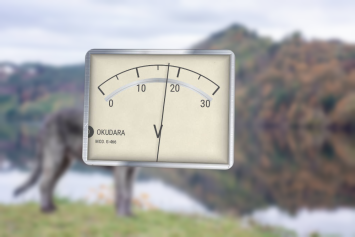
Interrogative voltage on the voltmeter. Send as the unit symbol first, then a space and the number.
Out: V 17.5
